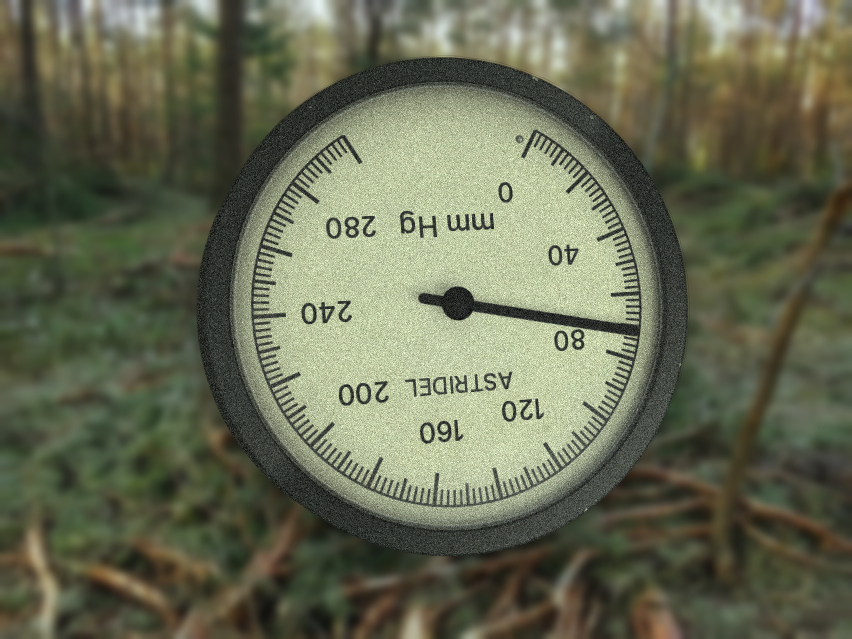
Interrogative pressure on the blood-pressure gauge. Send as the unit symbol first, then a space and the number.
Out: mmHg 72
